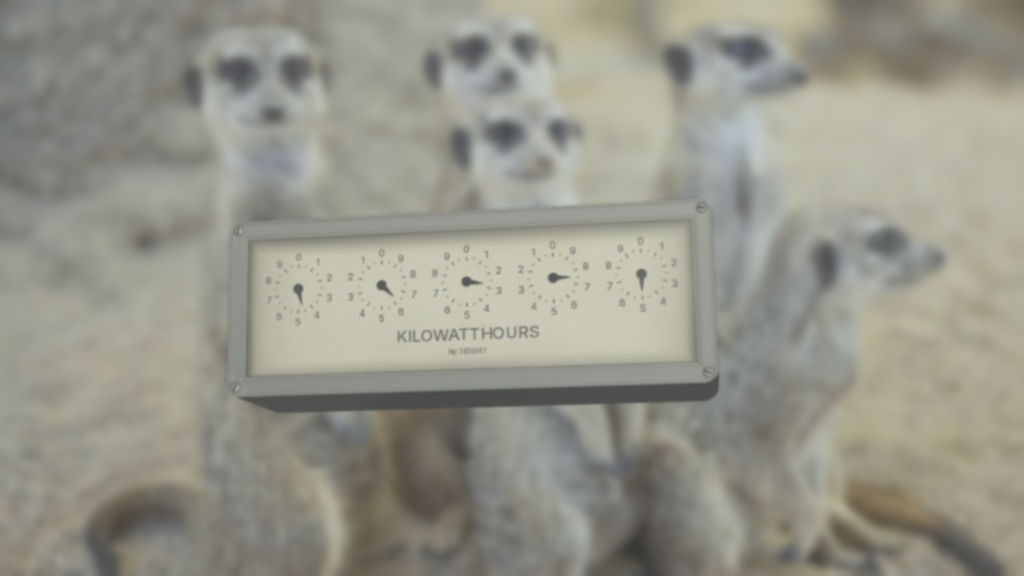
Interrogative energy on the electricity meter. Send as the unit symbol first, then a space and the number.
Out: kWh 46275
